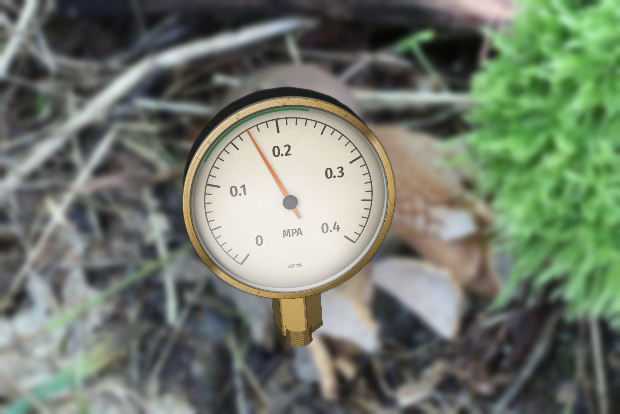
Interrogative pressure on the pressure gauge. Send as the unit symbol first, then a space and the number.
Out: MPa 0.17
